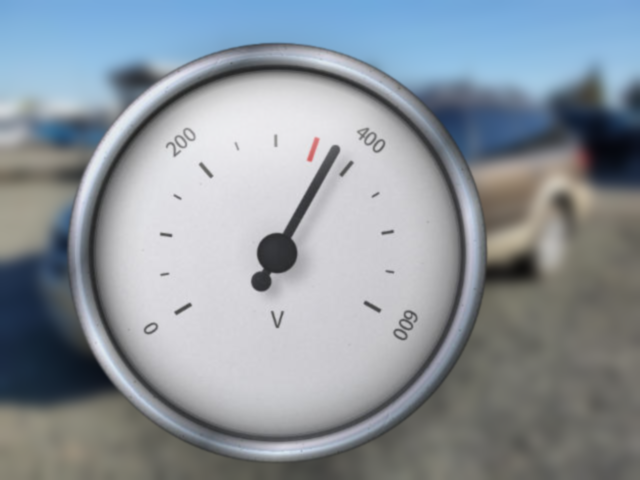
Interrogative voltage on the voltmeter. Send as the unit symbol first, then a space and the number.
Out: V 375
